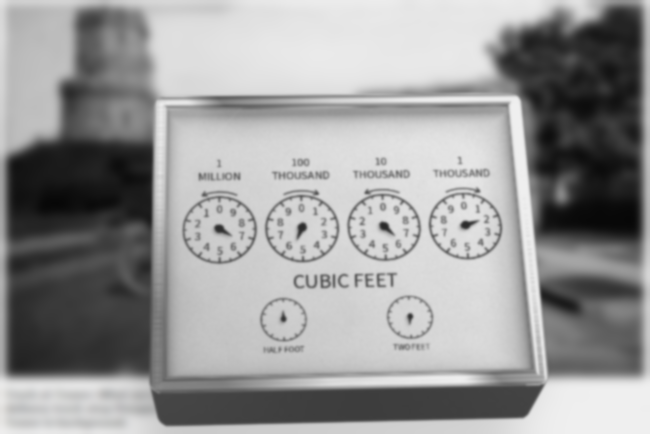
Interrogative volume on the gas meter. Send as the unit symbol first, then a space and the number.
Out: ft³ 656200
